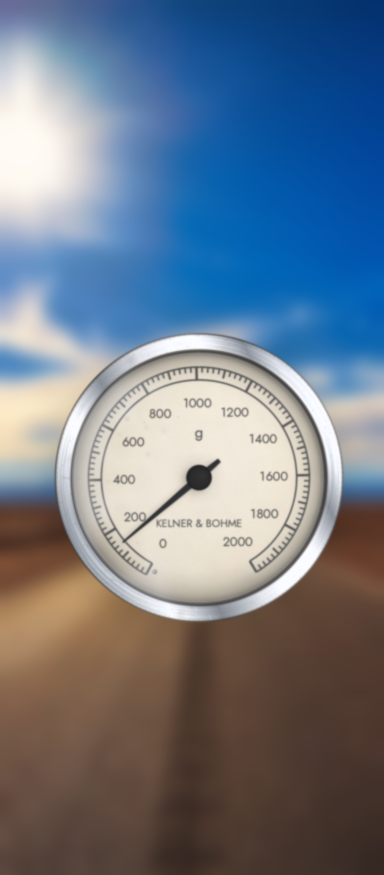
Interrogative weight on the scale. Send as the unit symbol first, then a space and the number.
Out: g 140
